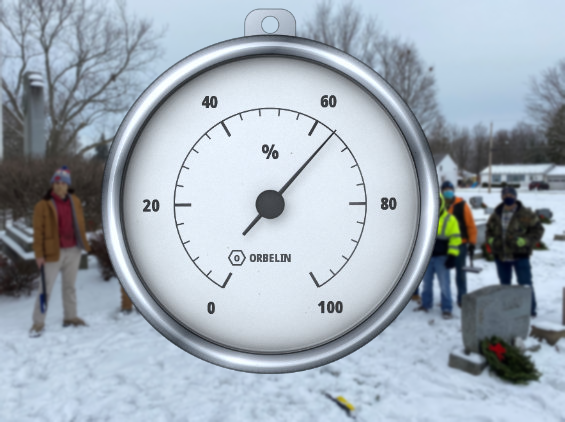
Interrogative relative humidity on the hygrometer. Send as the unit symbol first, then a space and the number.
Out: % 64
